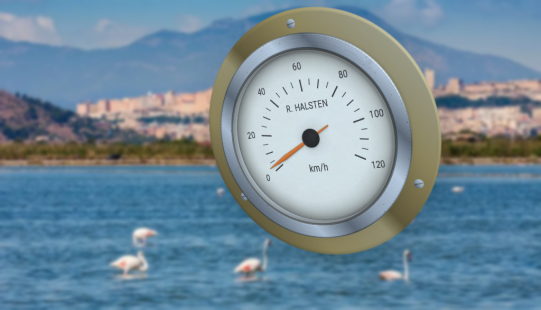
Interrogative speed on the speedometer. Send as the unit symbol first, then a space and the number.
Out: km/h 2.5
